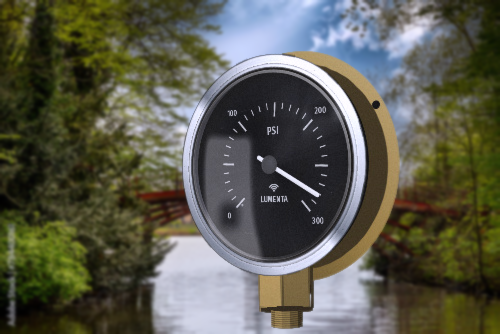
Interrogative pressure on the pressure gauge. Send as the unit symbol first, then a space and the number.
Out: psi 280
